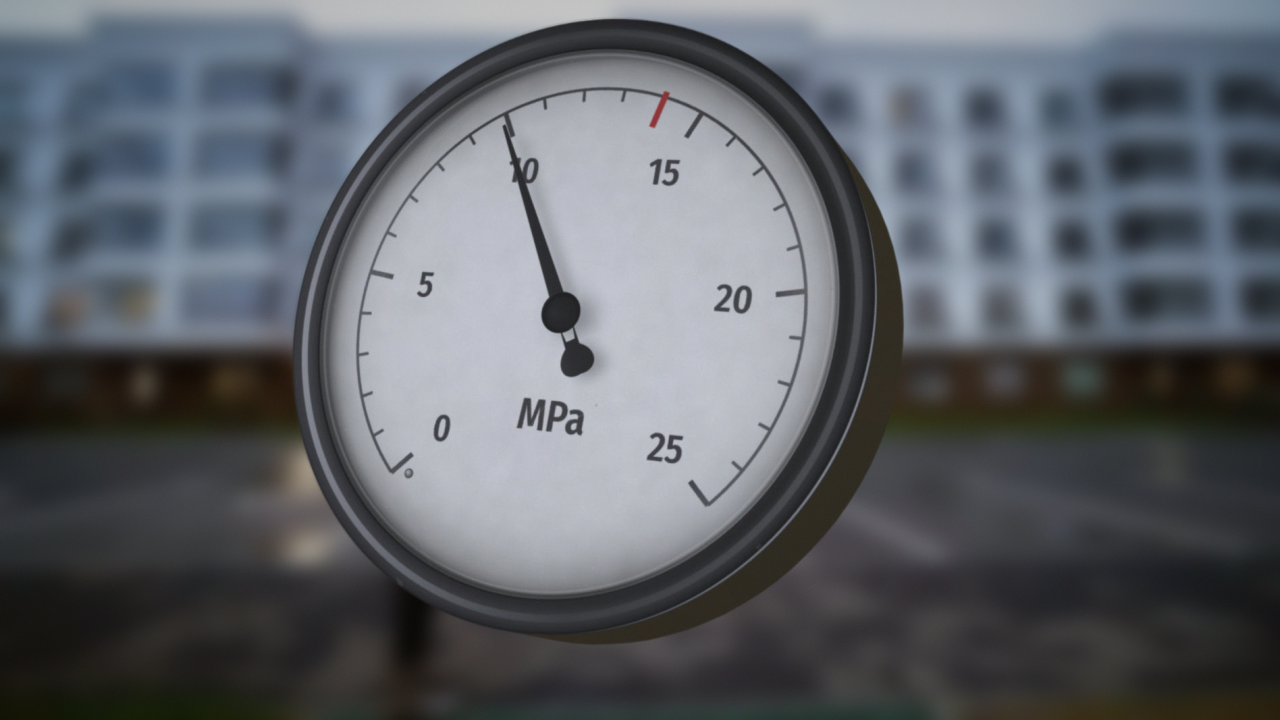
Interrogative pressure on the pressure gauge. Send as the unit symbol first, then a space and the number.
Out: MPa 10
